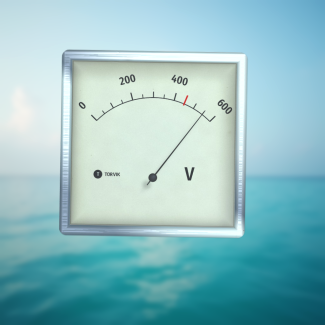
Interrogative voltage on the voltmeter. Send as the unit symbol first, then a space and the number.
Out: V 550
